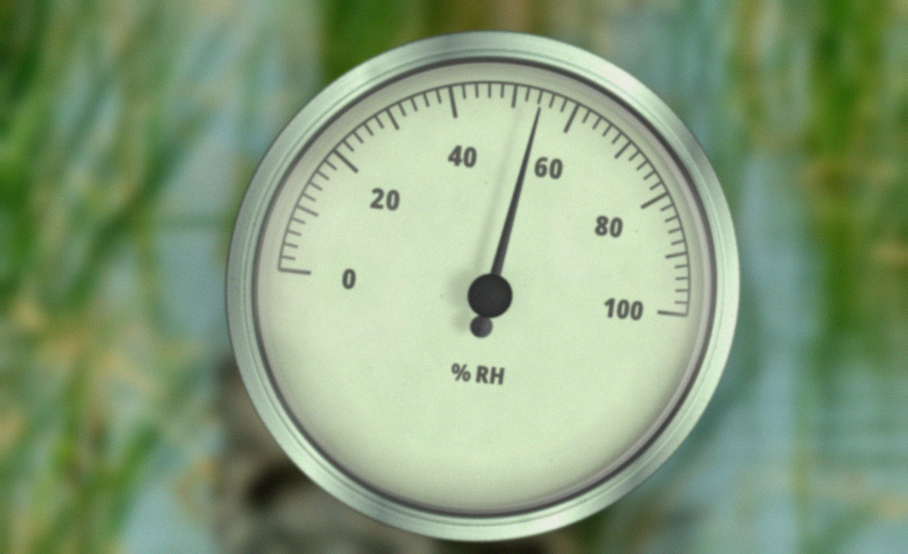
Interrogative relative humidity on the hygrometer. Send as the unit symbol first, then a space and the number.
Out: % 54
